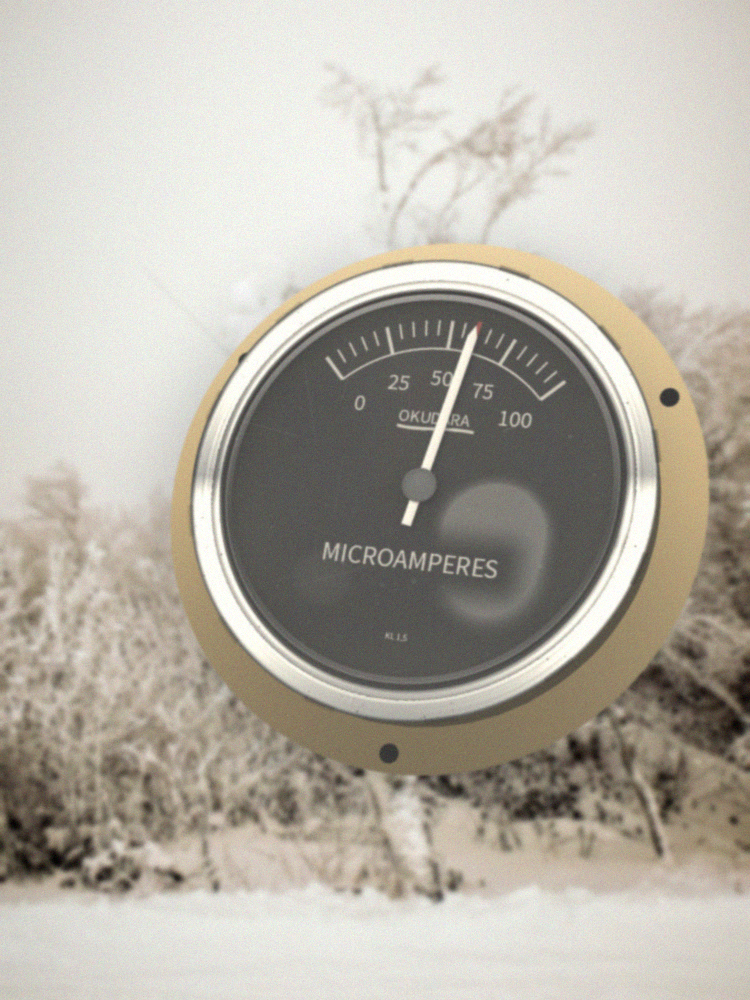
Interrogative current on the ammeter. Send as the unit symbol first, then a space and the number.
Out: µA 60
